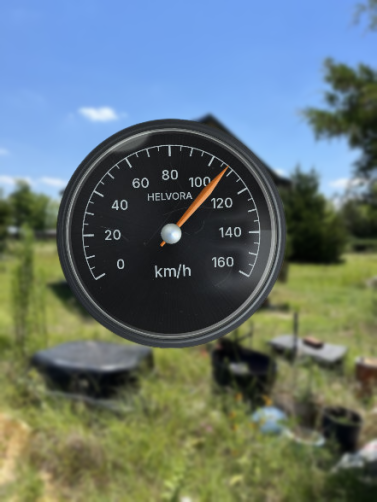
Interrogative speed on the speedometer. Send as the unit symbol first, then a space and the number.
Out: km/h 107.5
